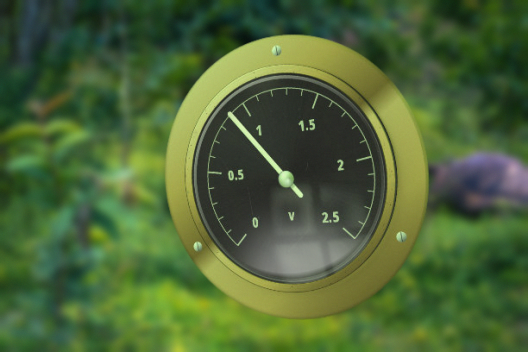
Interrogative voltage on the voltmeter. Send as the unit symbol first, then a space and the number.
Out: V 0.9
